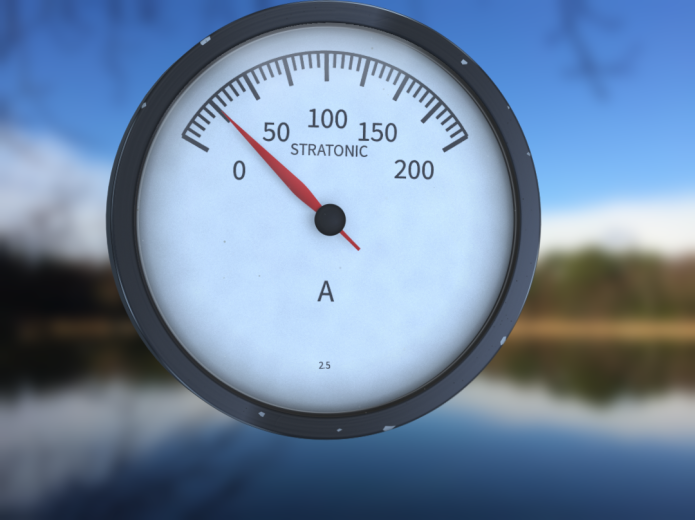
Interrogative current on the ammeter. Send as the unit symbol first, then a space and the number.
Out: A 25
